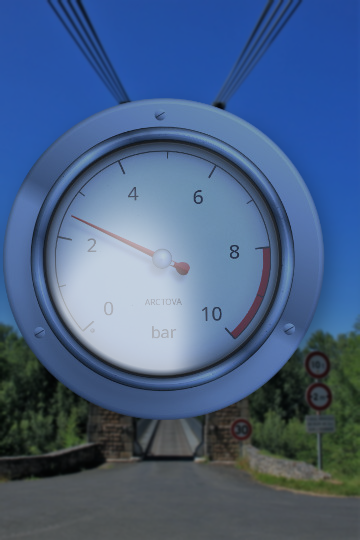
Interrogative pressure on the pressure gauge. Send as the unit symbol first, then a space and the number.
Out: bar 2.5
